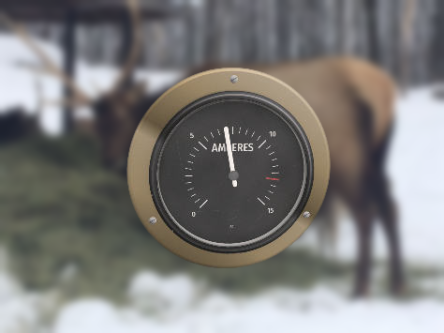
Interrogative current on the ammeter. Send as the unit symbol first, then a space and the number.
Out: A 7
